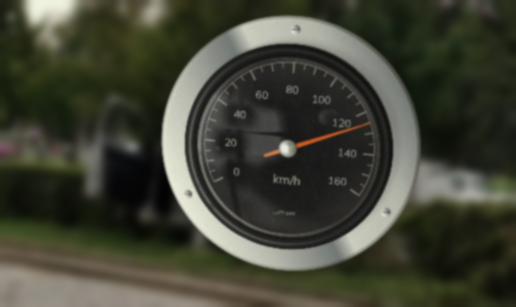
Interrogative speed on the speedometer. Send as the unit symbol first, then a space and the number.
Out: km/h 125
